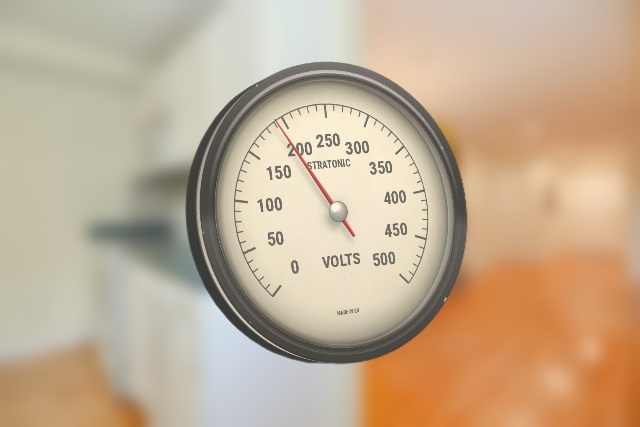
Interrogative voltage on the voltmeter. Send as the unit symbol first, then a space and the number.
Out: V 190
